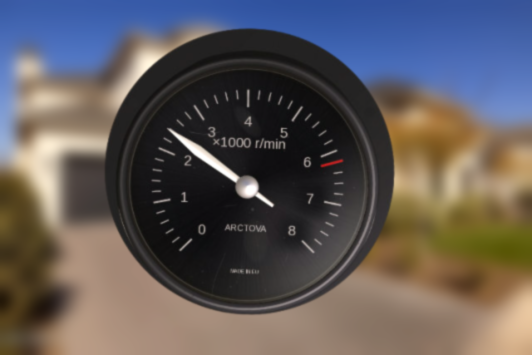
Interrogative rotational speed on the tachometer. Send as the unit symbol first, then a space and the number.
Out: rpm 2400
